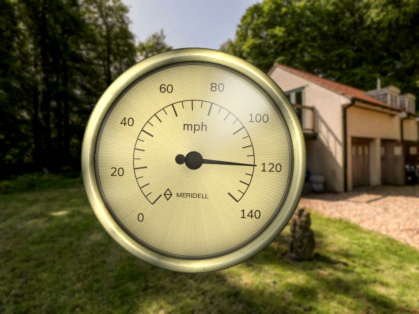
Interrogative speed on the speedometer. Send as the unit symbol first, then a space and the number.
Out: mph 120
